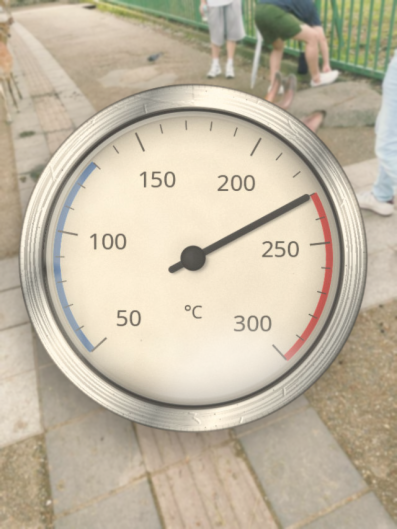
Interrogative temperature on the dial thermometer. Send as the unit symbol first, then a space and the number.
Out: °C 230
